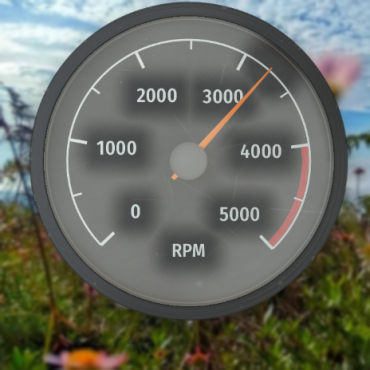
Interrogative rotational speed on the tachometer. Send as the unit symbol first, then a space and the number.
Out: rpm 3250
